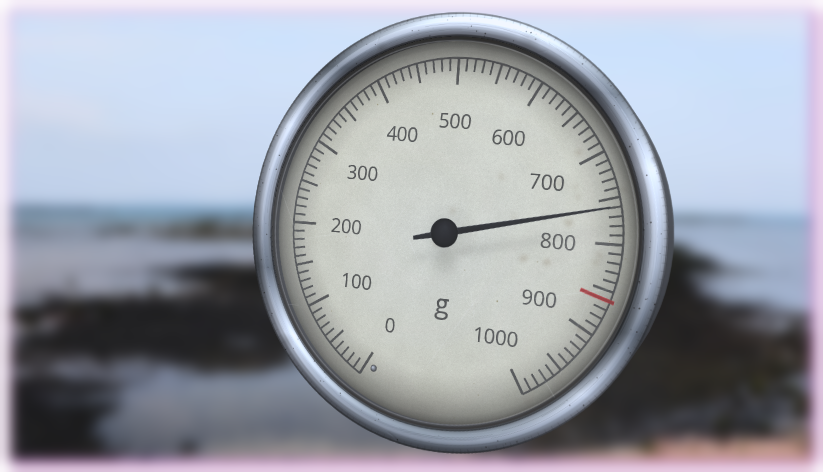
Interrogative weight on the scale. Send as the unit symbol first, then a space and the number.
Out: g 760
